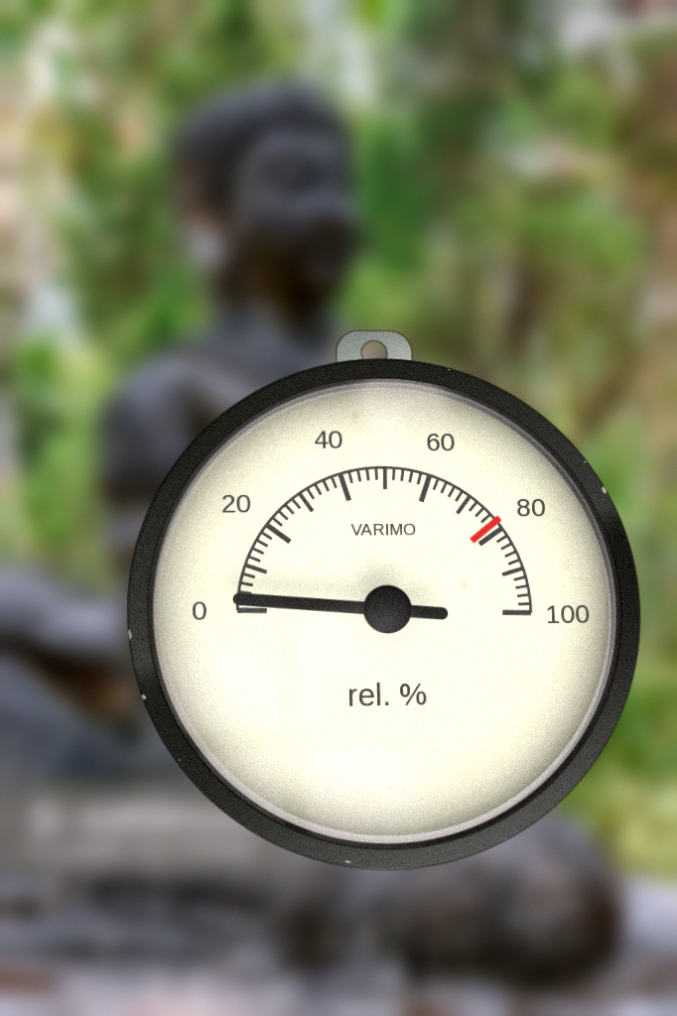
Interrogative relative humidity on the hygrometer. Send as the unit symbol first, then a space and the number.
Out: % 2
